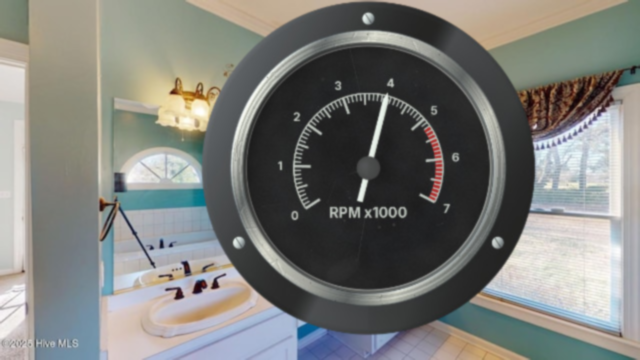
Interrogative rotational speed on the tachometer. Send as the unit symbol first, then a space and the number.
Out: rpm 4000
